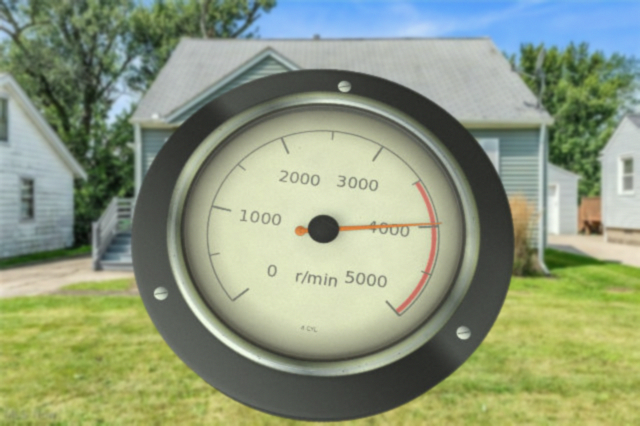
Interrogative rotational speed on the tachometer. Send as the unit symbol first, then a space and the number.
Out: rpm 4000
